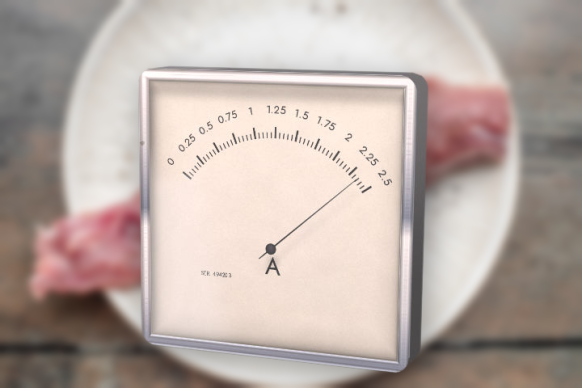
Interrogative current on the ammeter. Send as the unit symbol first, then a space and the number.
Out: A 2.35
